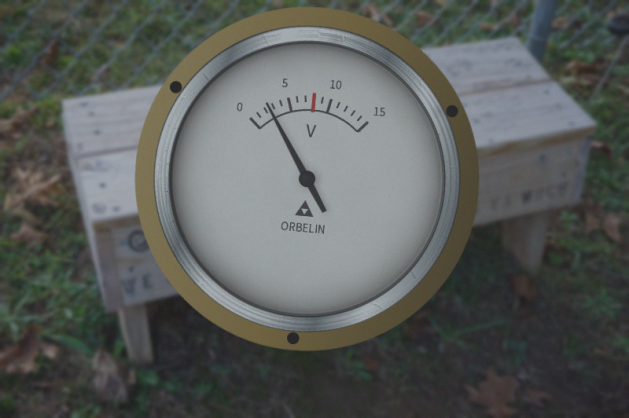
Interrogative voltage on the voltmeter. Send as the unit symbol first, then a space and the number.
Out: V 2.5
